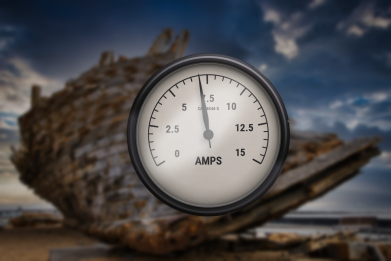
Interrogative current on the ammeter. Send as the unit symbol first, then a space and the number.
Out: A 7
